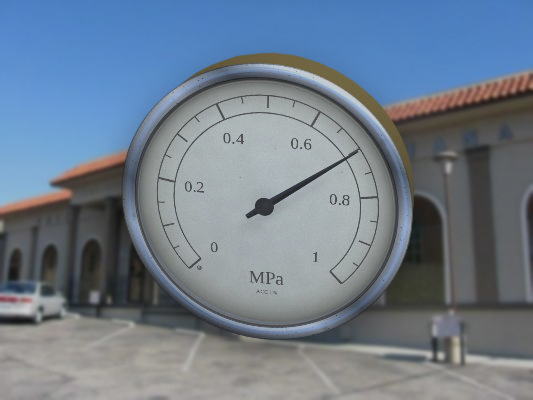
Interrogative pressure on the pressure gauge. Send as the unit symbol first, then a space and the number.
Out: MPa 0.7
